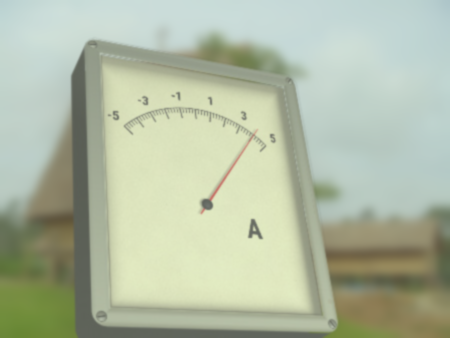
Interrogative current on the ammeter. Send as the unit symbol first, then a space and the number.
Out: A 4
